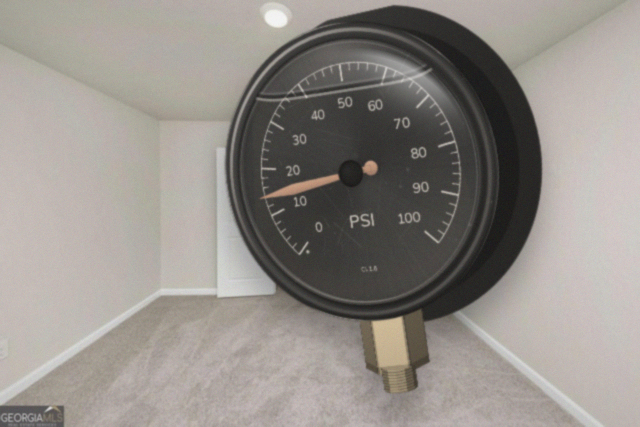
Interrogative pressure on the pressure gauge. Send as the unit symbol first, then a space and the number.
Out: psi 14
